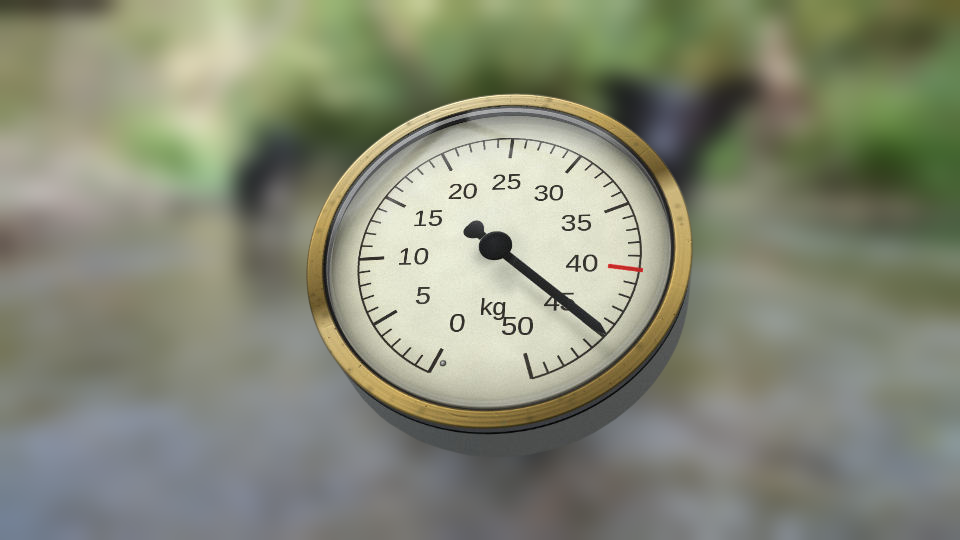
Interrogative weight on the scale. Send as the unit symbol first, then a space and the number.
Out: kg 45
